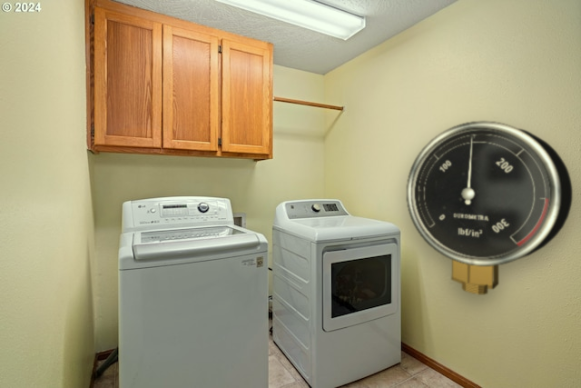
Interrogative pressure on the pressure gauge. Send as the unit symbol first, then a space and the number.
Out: psi 150
